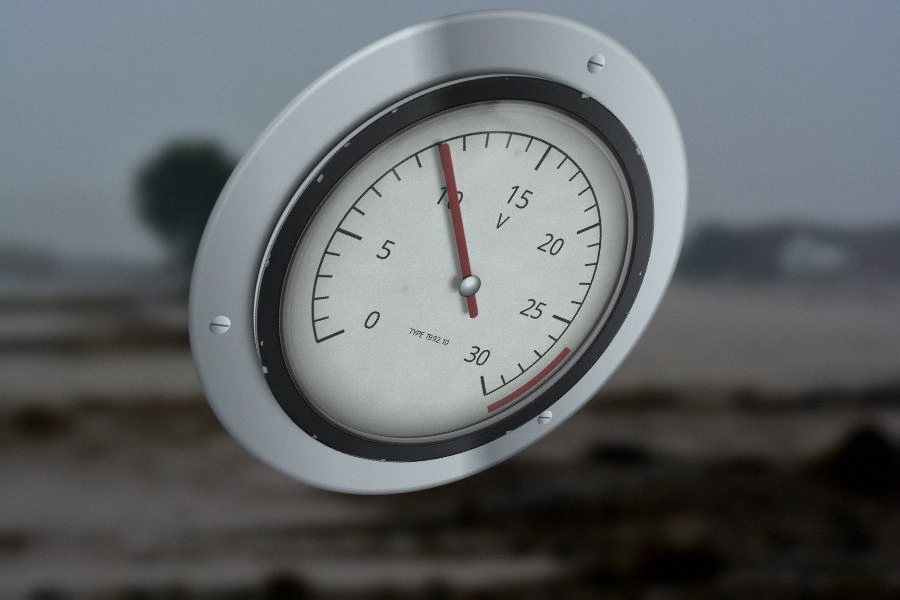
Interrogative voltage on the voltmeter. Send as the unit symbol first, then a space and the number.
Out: V 10
